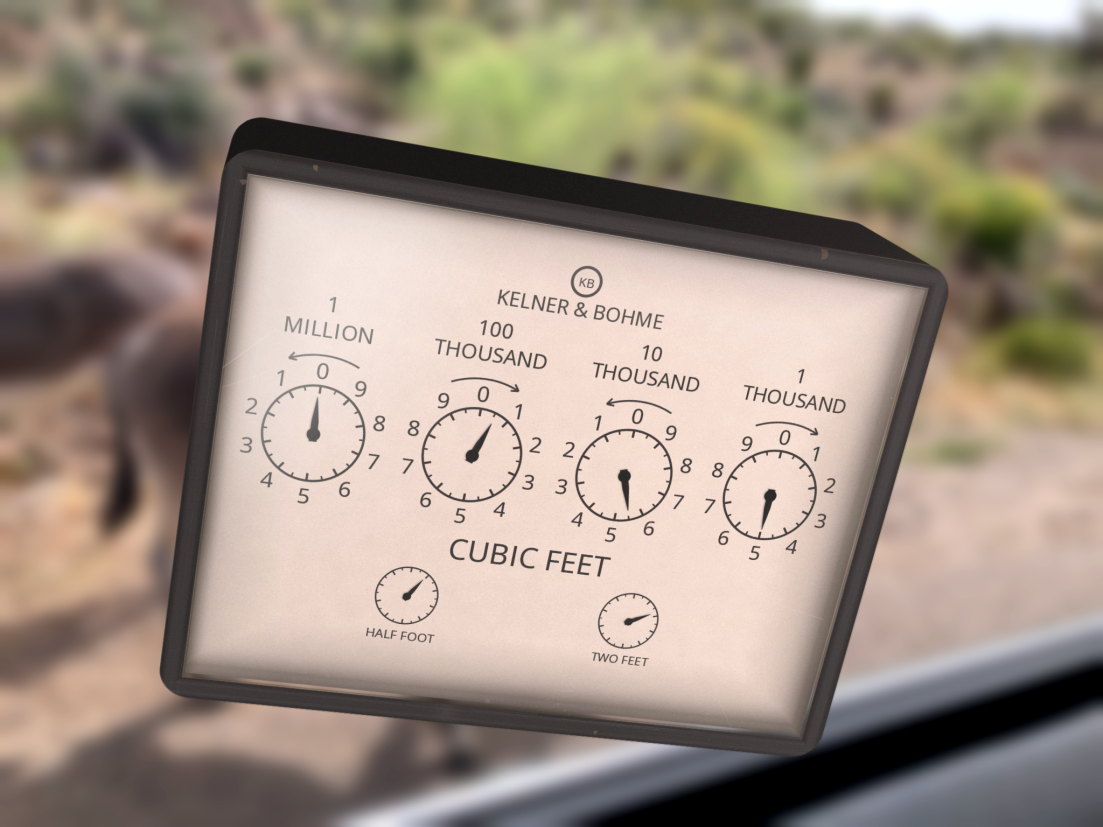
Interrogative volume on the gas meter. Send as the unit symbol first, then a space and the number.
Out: ft³ 5500
